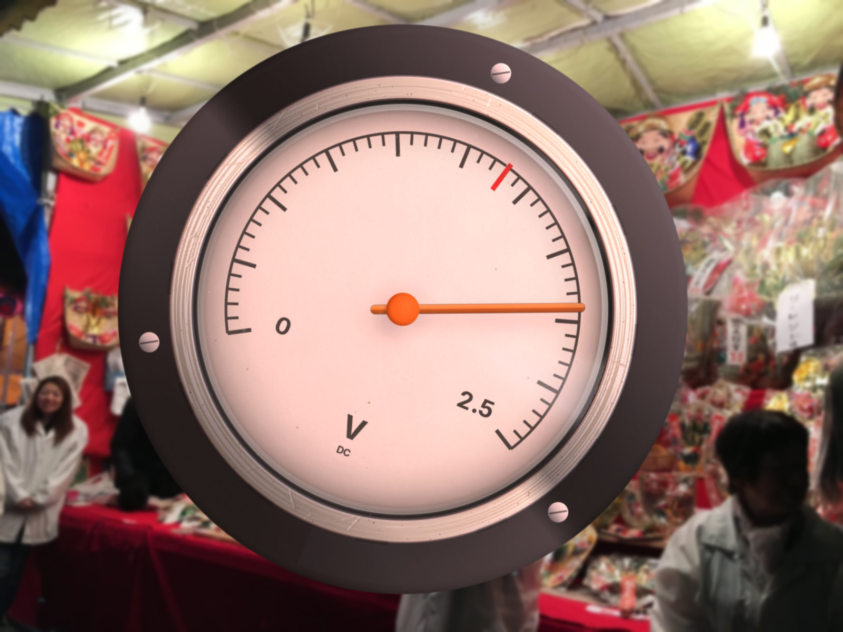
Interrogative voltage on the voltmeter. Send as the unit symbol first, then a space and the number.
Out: V 1.95
